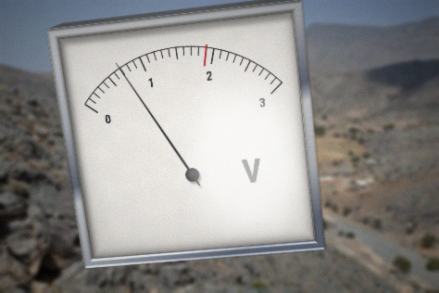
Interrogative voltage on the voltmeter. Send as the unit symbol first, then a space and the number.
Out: V 0.7
